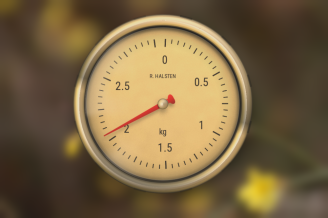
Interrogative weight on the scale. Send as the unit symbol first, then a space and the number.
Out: kg 2.05
